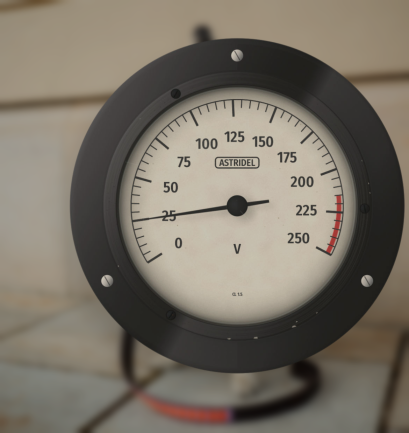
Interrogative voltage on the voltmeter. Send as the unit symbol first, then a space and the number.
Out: V 25
